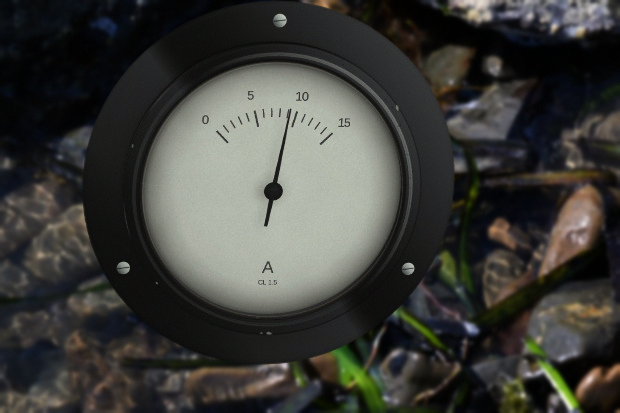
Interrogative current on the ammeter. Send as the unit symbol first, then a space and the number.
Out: A 9
